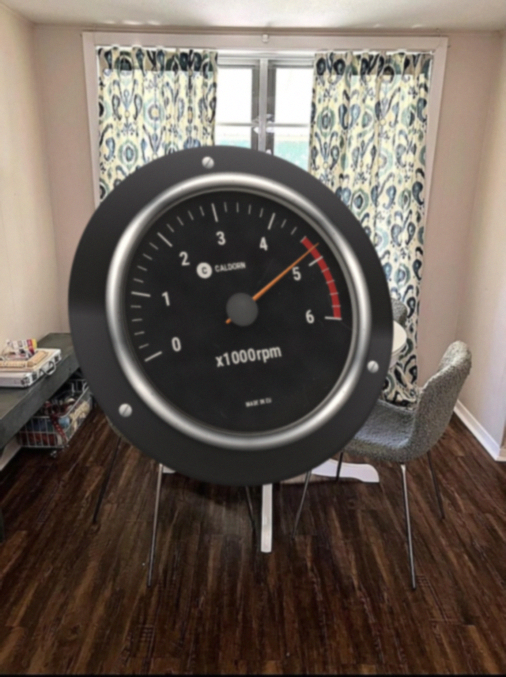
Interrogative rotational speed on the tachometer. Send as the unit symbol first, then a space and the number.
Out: rpm 4800
